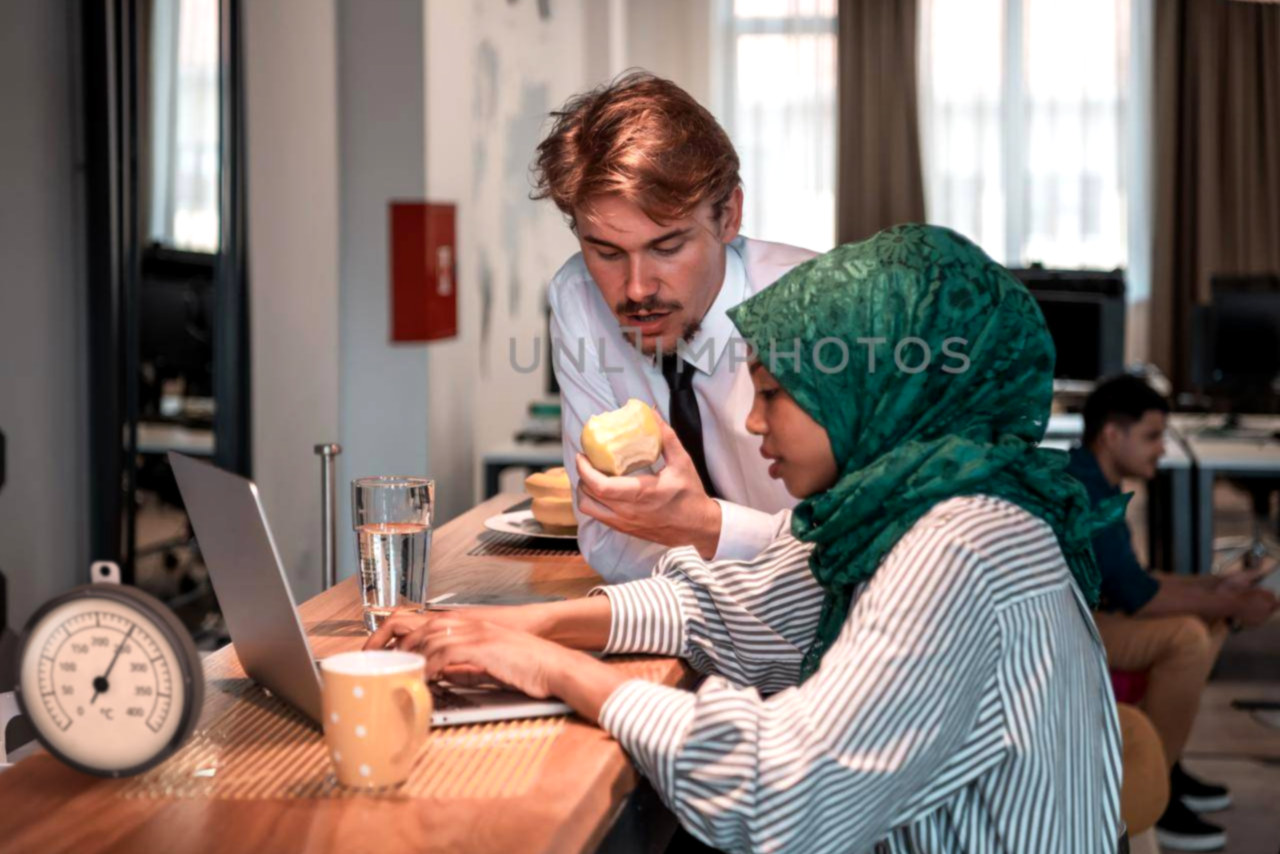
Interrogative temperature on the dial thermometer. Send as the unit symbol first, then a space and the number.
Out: °C 250
